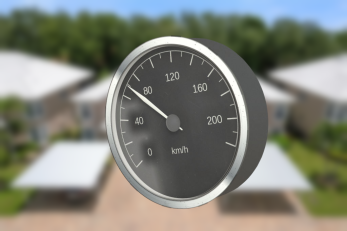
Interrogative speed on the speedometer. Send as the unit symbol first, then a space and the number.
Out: km/h 70
